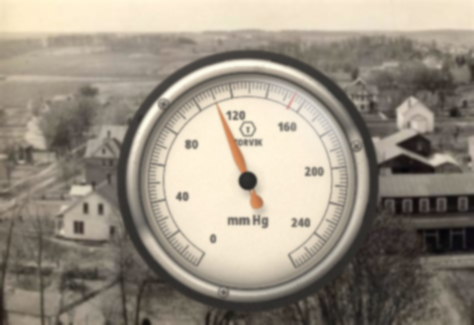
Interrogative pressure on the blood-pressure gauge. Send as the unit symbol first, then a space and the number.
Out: mmHg 110
